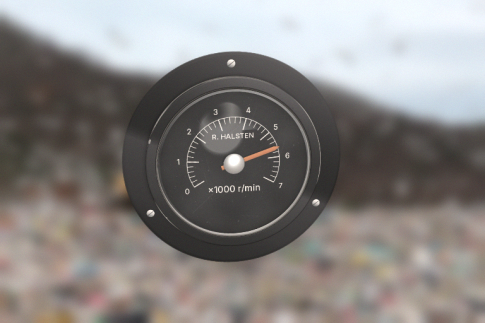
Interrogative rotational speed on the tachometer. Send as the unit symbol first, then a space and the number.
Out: rpm 5600
